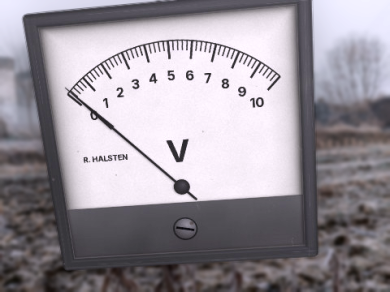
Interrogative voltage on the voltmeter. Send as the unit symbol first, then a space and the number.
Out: V 0.2
